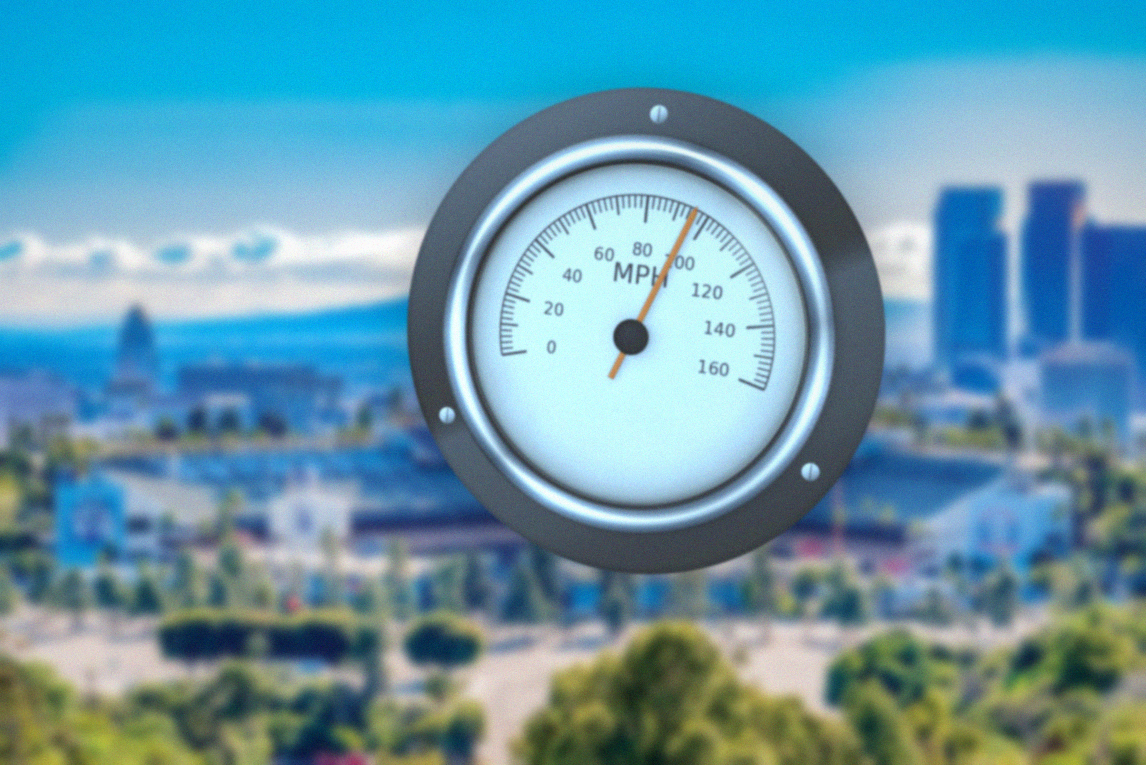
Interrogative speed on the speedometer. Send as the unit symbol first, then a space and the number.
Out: mph 96
